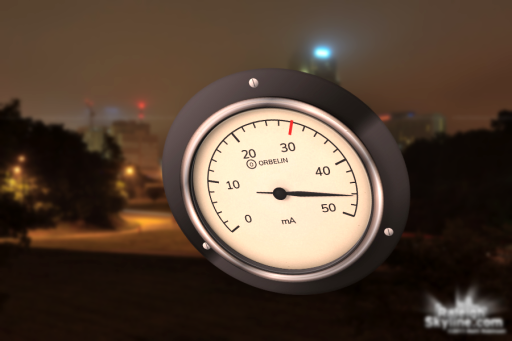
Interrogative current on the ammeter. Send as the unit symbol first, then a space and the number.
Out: mA 46
